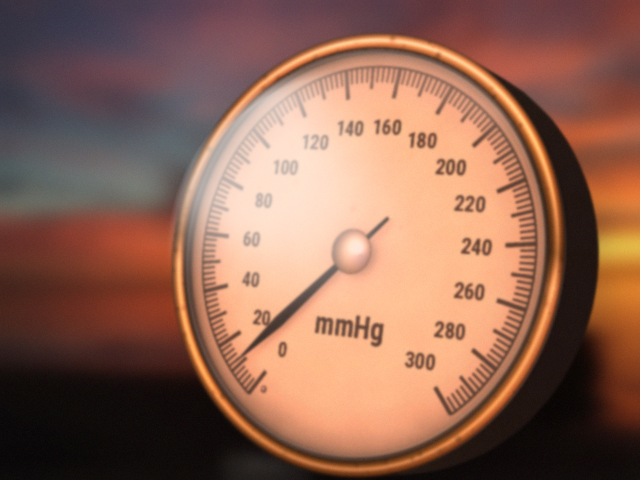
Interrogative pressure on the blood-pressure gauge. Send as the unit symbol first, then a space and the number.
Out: mmHg 10
